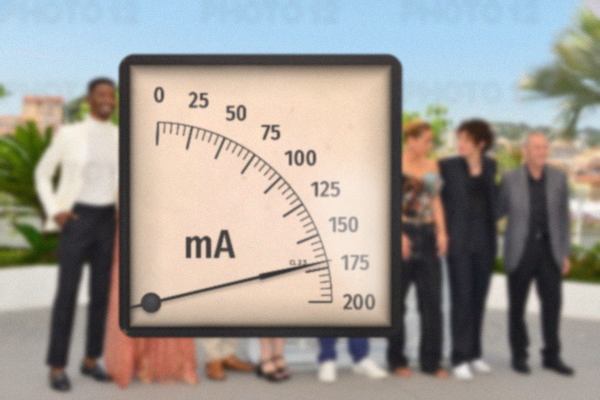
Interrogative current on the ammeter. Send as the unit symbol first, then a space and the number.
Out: mA 170
